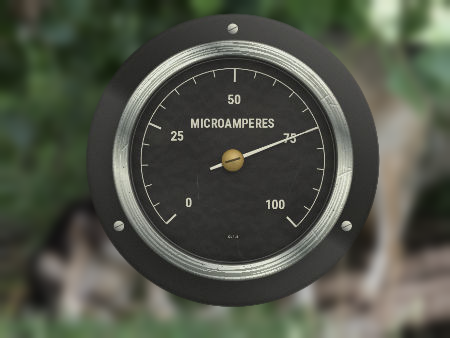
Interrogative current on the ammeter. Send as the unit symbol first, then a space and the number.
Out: µA 75
